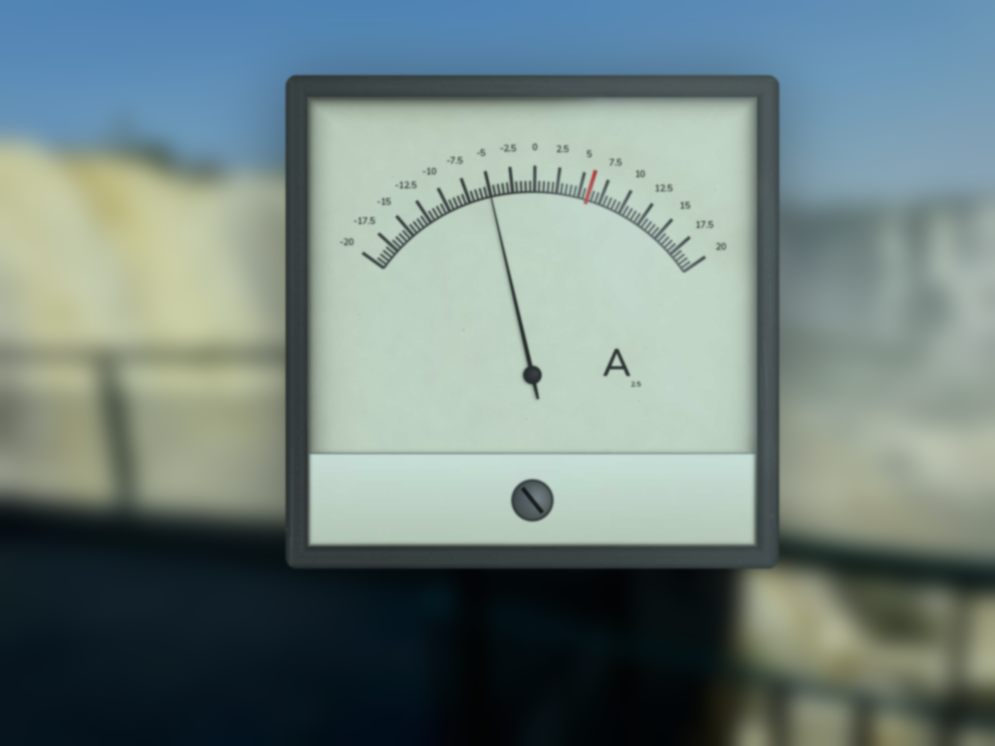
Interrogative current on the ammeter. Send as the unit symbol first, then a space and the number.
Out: A -5
